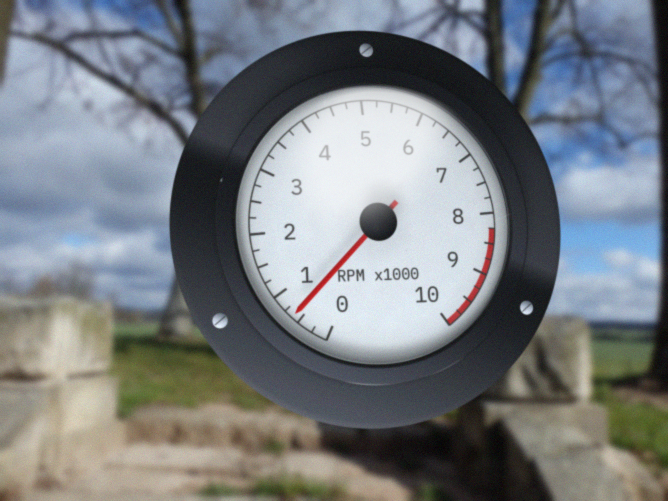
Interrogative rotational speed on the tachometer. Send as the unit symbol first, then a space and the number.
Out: rpm 625
